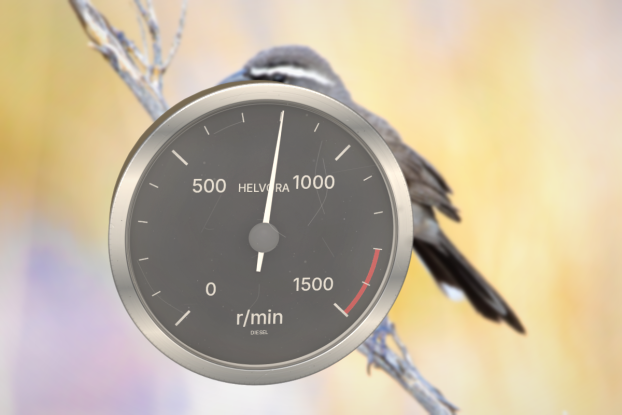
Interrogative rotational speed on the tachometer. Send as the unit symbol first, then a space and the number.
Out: rpm 800
